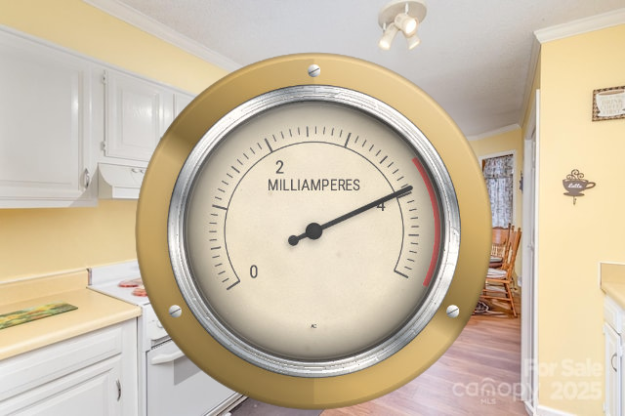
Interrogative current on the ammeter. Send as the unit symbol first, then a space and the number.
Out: mA 3.95
